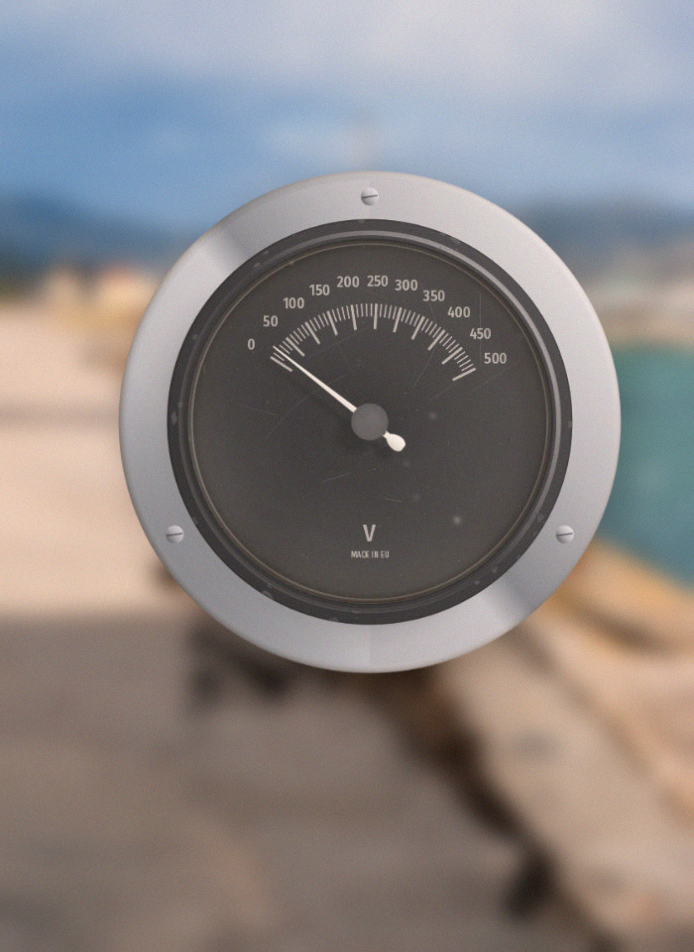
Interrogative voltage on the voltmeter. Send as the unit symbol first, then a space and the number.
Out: V 20
